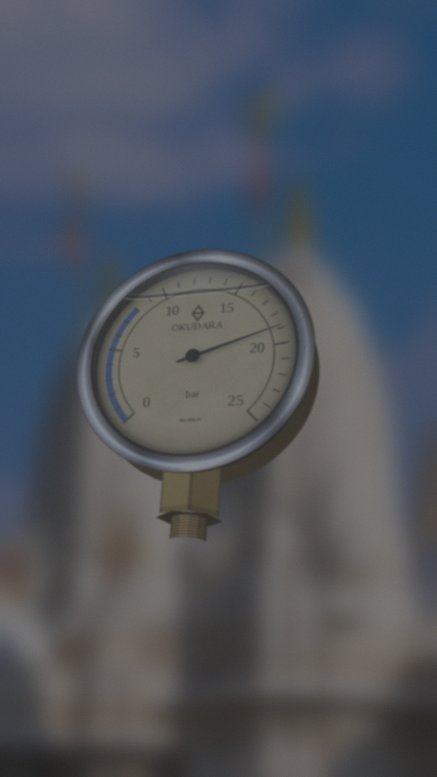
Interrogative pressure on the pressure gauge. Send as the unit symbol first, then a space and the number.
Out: bar 19
